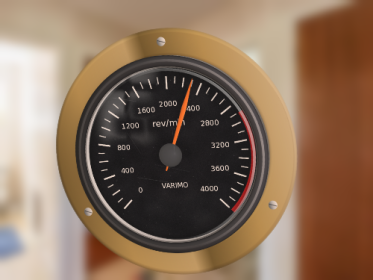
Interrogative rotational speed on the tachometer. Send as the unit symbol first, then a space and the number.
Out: rpm 2300
